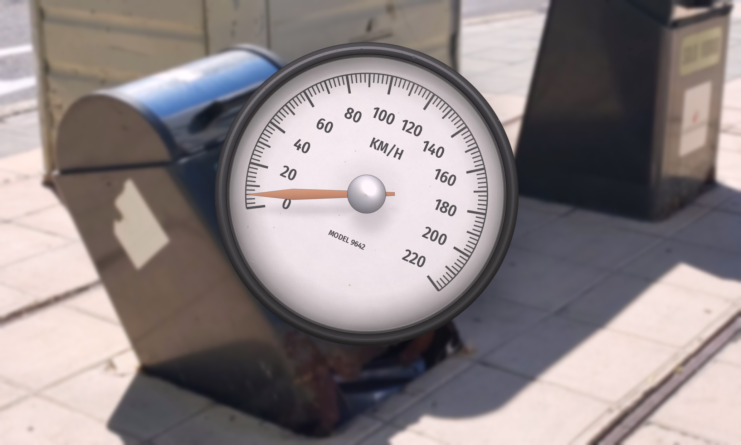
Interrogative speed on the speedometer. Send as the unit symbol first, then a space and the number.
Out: km/h 6
